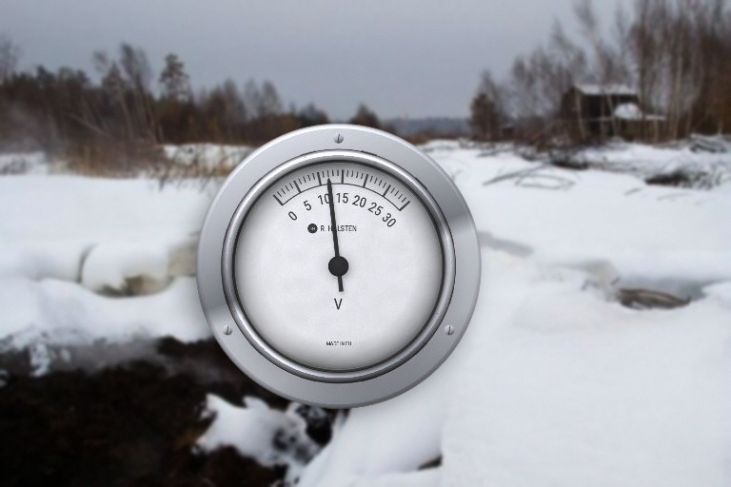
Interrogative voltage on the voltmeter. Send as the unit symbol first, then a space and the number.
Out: V 12
